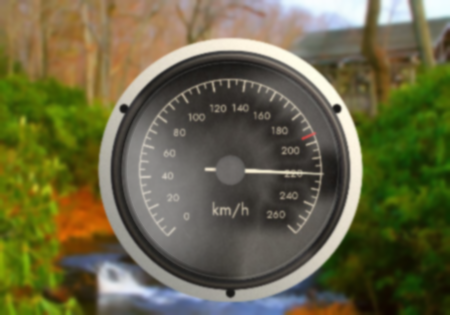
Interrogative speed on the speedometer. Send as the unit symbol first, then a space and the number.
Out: km/h 220
